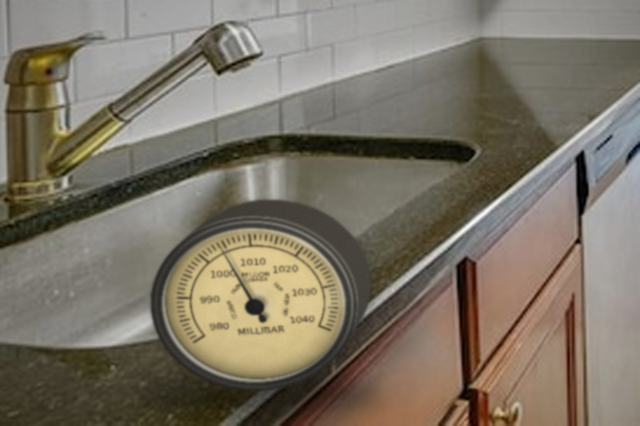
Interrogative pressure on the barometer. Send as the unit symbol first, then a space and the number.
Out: mbar 1005
